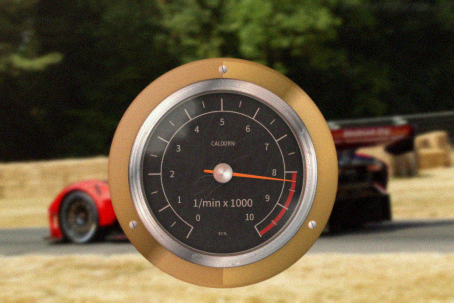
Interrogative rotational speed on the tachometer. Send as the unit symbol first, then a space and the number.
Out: rpm 8250
